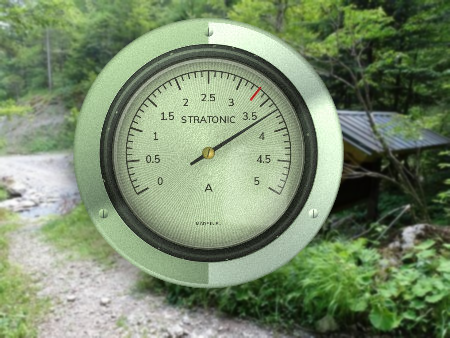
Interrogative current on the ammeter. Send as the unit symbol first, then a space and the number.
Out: A 3.7
